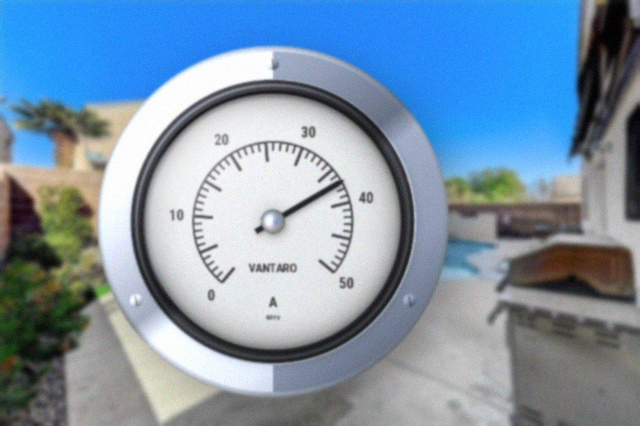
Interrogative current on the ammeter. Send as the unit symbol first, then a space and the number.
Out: A 37
